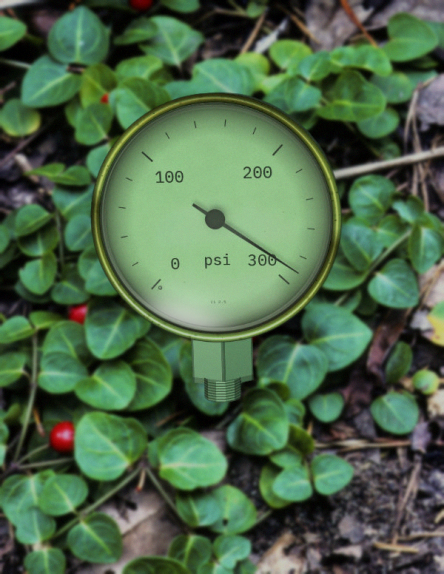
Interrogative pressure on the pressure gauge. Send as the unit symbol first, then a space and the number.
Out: psi 290
